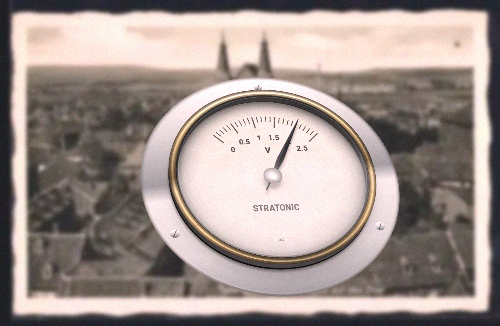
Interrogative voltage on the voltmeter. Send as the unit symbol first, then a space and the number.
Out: V 2
